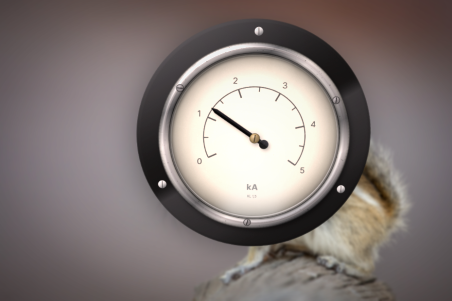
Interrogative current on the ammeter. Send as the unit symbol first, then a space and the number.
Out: kA 1.25
